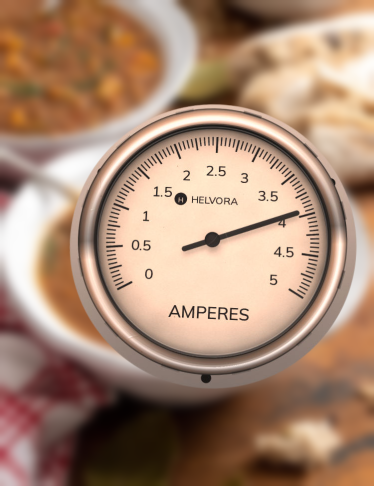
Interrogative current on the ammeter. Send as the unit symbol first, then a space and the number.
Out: A 3.95
